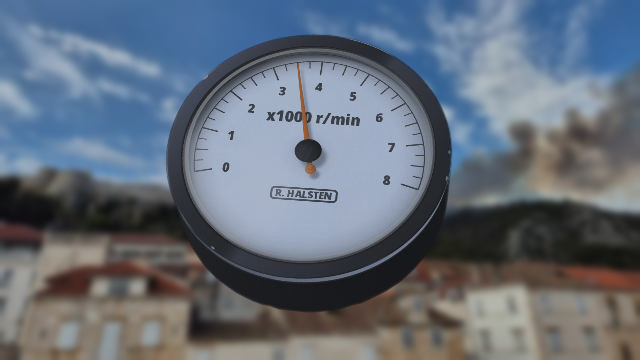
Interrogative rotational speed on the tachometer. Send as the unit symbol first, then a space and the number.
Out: rpm 3500
